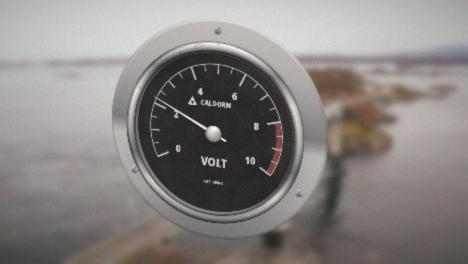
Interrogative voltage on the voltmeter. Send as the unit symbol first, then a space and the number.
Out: V 2.25
